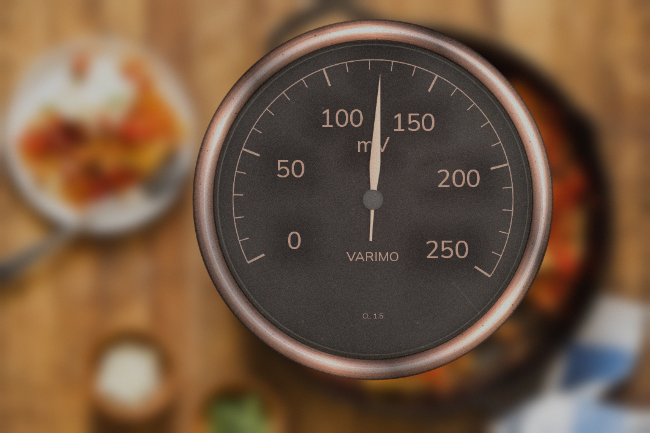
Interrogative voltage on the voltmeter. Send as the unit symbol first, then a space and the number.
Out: mV 125
